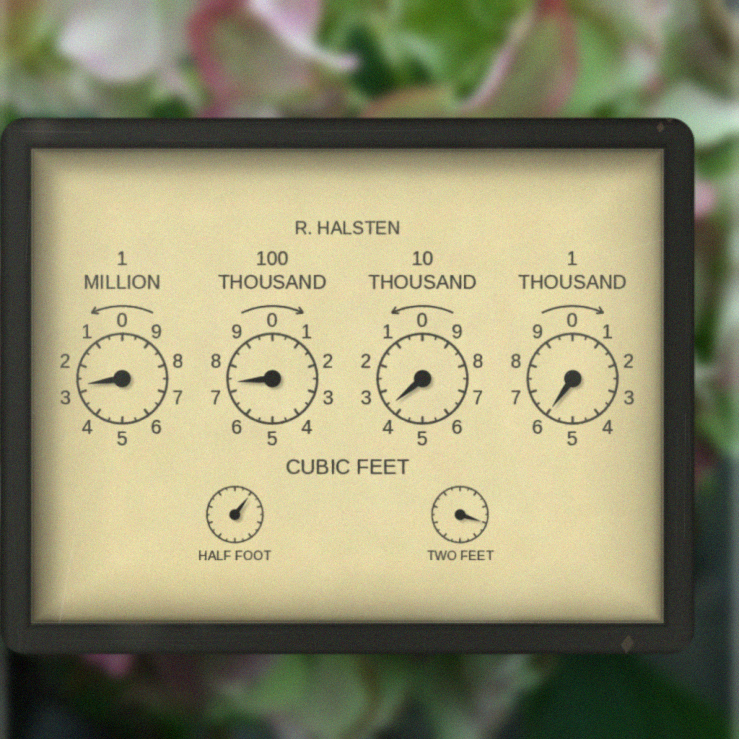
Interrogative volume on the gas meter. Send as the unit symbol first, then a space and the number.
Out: ft³ 273600
